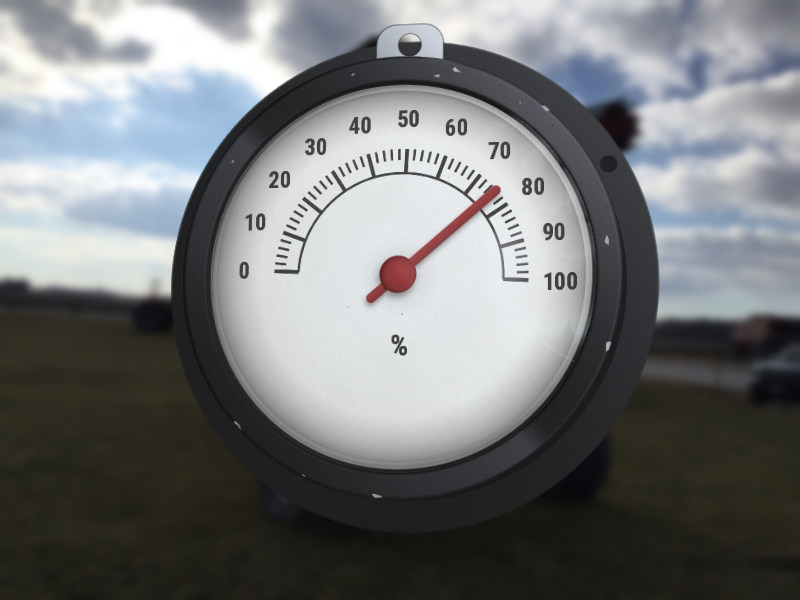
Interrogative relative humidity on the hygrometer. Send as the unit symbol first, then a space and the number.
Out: % 76
